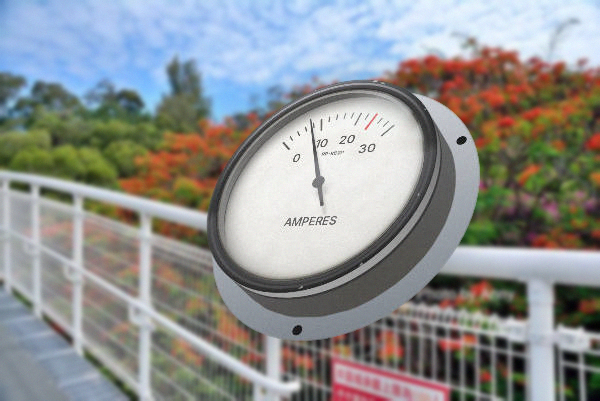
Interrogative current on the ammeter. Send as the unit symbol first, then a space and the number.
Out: A 8
